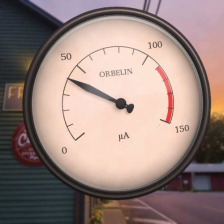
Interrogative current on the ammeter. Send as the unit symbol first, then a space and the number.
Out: µA 40
